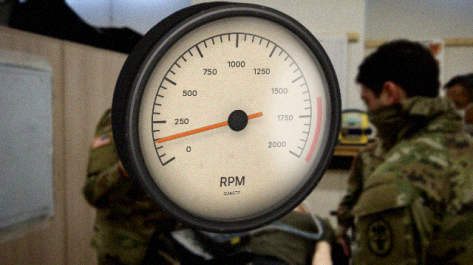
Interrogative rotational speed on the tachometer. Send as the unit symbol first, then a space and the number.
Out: rpm 150
